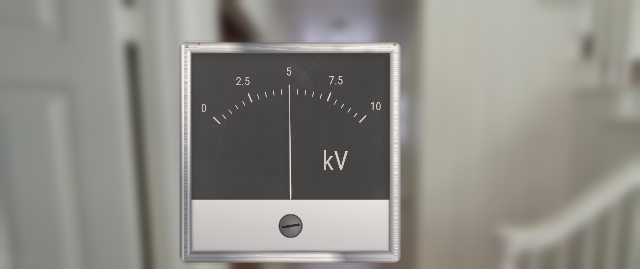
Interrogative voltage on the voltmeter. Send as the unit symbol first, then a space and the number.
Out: kV 5
